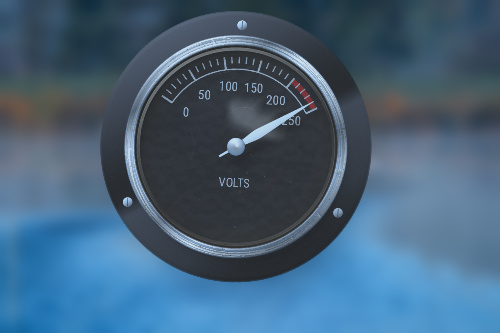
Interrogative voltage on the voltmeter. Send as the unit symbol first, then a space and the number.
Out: V 240
